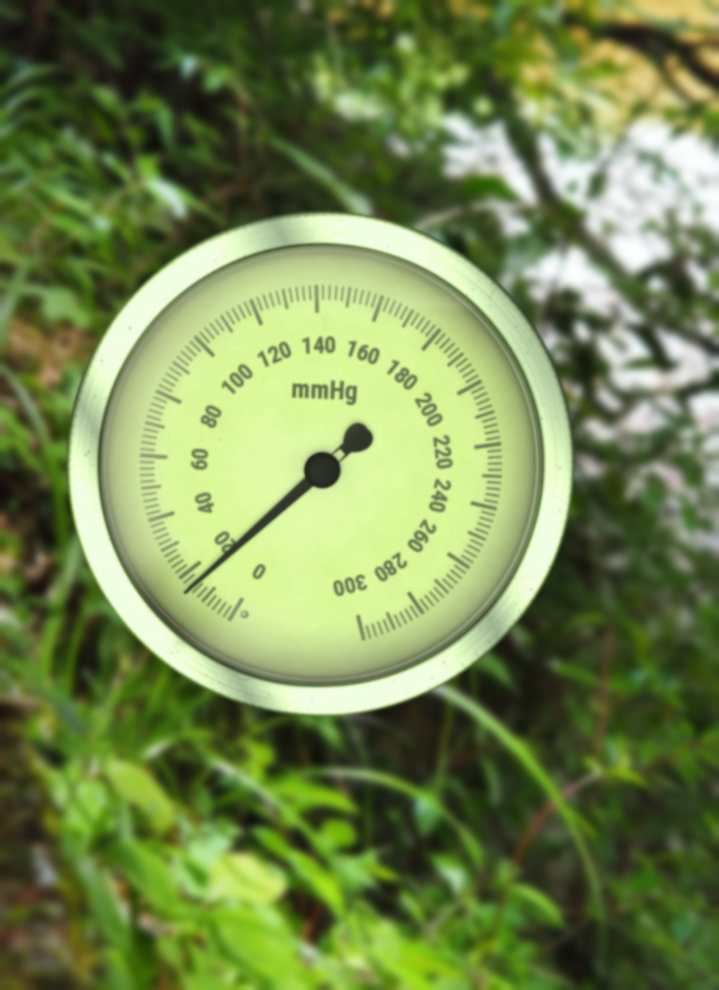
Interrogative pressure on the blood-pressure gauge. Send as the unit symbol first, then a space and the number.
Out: mmHg 16
